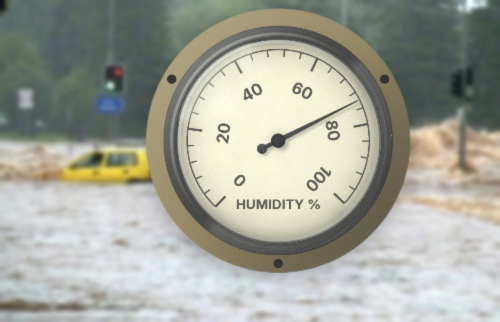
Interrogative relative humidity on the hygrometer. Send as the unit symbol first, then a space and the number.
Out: % 74
